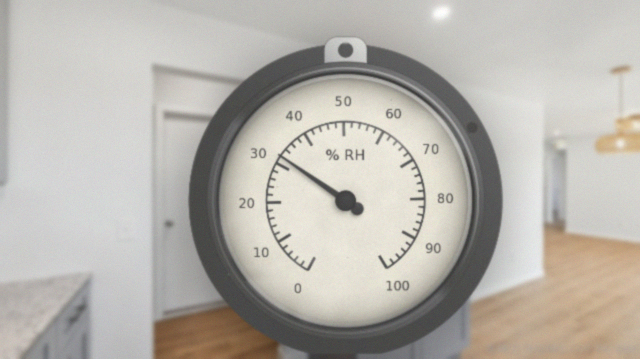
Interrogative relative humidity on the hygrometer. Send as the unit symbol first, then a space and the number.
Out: % 32
